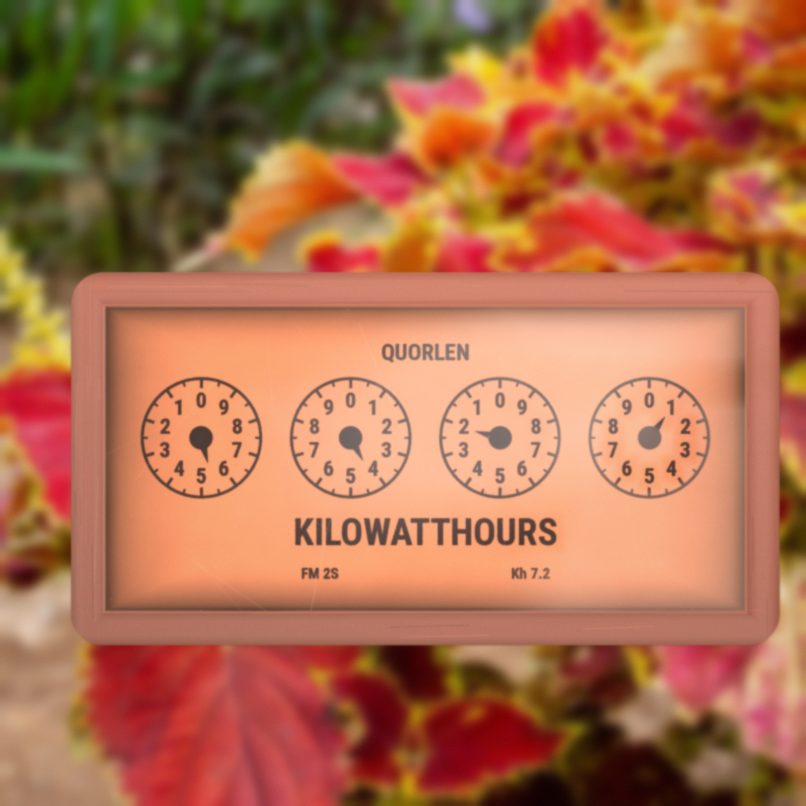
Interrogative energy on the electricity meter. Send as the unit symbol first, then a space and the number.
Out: kWh 5421
